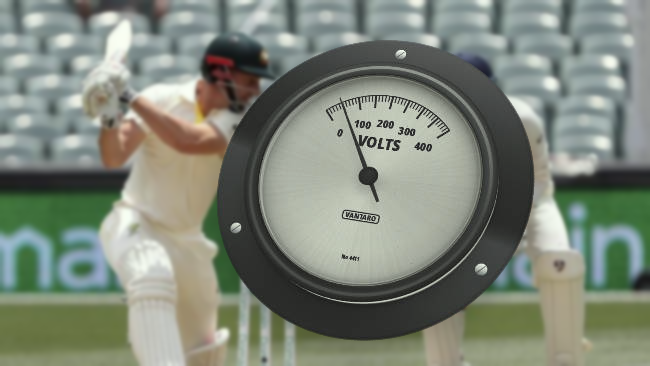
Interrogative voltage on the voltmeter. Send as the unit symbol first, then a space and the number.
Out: V 50
